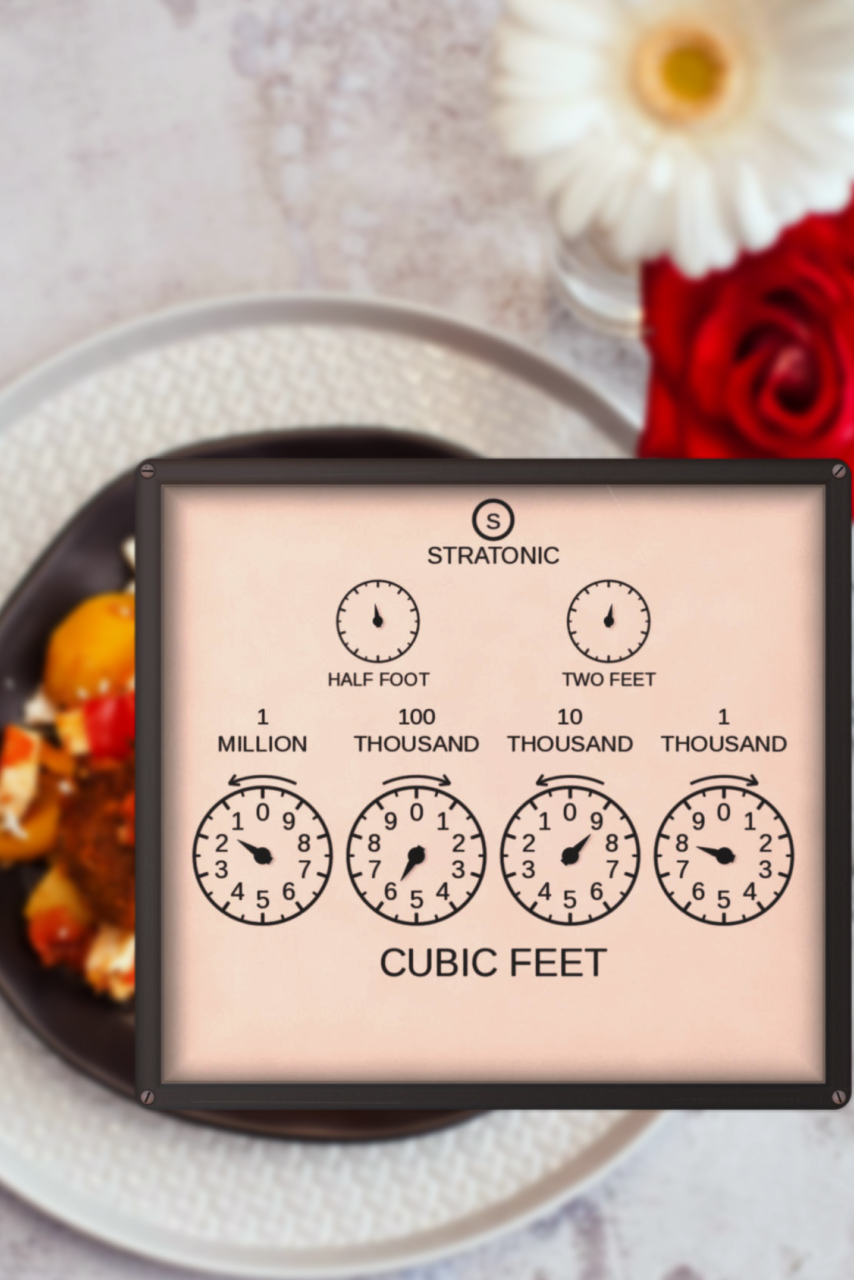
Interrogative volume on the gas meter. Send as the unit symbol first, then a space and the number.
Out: ft³ 158800
